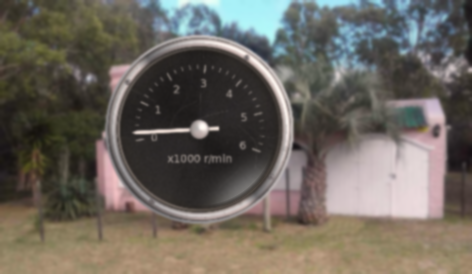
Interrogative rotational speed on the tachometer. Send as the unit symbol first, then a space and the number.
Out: rpm 200
